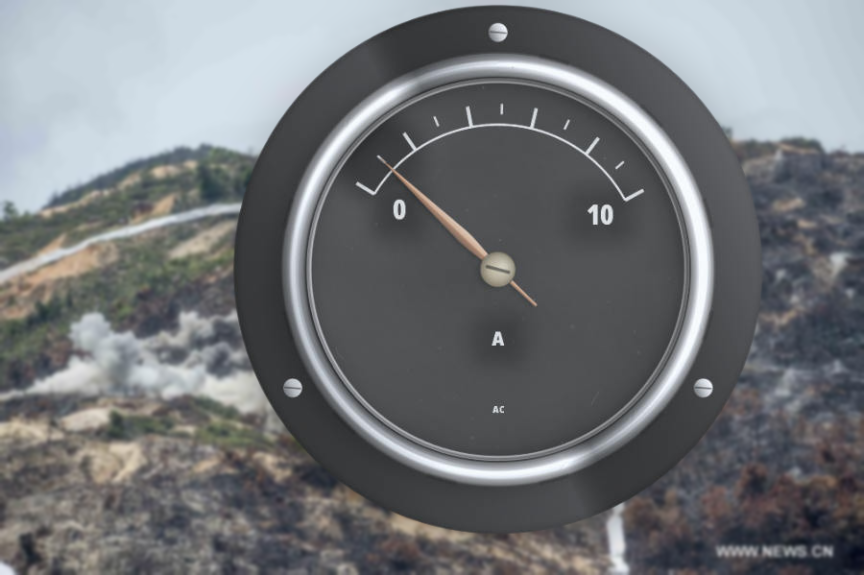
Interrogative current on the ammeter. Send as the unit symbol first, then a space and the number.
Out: A 1
